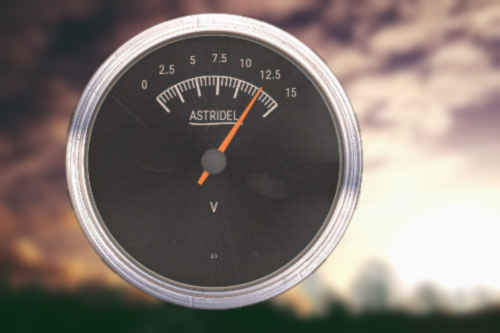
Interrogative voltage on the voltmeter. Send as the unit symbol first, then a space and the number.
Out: V 12.5
